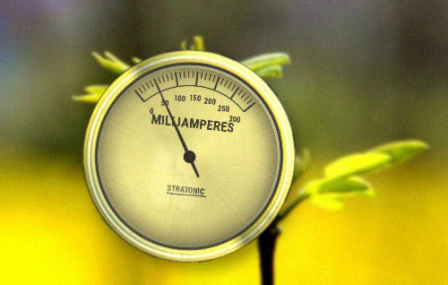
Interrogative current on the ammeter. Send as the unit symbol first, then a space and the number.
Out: mA 50
